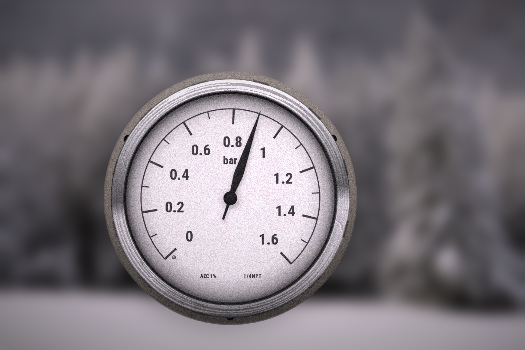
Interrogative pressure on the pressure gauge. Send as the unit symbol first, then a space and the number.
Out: bar 0.9
